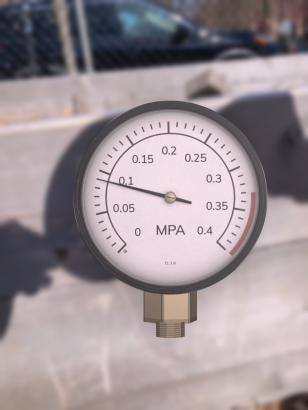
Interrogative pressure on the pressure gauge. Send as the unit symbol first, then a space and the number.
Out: MPa 0.09
